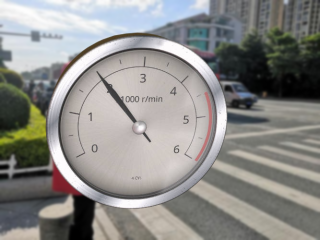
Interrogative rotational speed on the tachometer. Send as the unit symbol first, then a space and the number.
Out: rpm 2000
